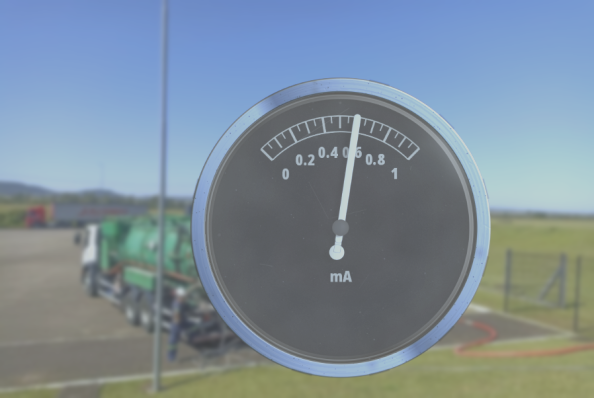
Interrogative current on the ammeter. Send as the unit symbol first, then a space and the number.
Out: mA 0.6
